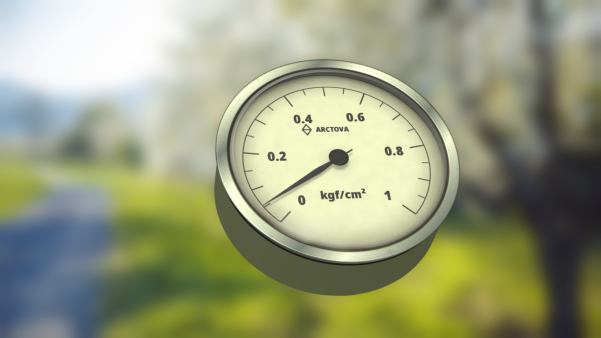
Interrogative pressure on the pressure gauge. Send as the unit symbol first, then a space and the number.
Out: kg/cm² 0.05
